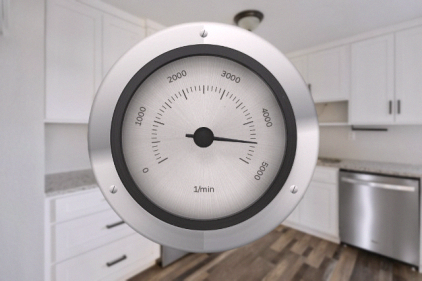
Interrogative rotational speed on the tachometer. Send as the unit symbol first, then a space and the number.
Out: rpm 4500
